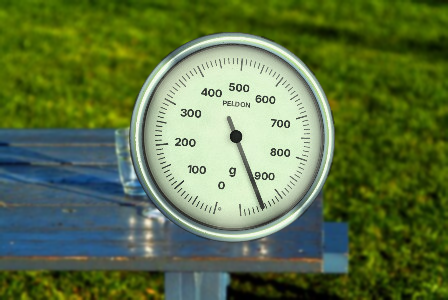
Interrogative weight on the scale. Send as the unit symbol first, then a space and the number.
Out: g 950
